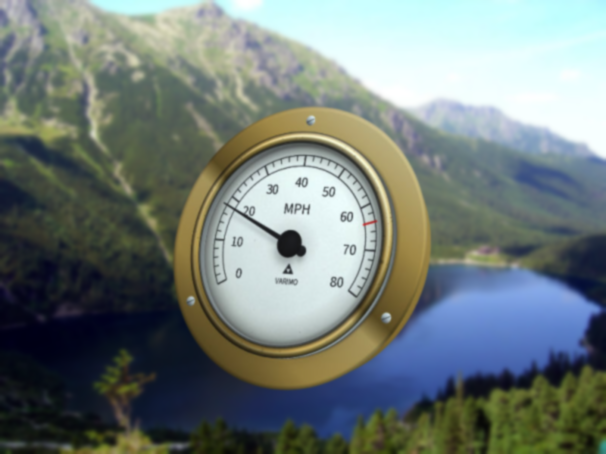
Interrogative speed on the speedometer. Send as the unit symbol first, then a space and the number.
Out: mph 18
